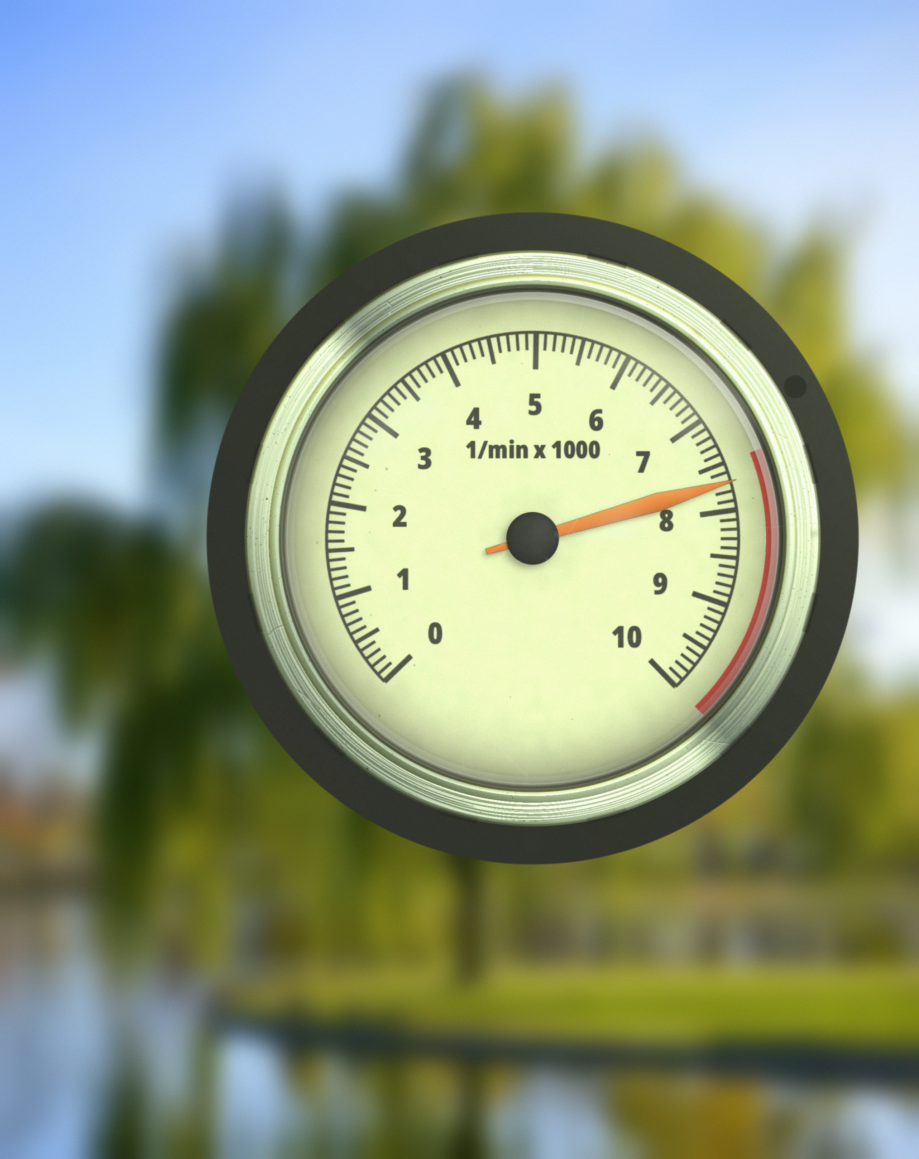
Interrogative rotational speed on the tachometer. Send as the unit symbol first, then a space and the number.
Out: rpm 7700
